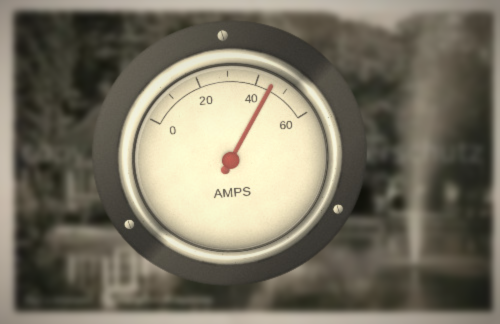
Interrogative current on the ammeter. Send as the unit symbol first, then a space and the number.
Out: A 45
